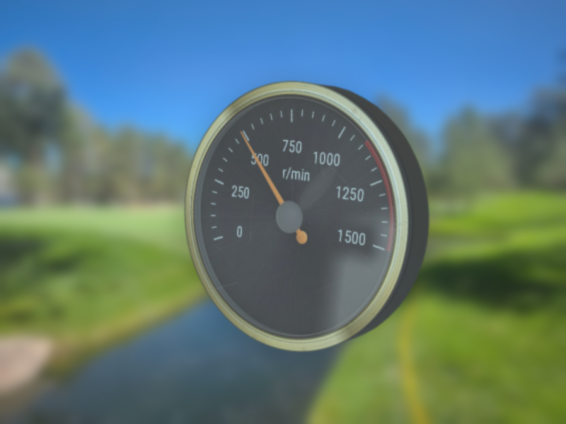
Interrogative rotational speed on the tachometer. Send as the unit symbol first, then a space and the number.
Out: rpm 500
